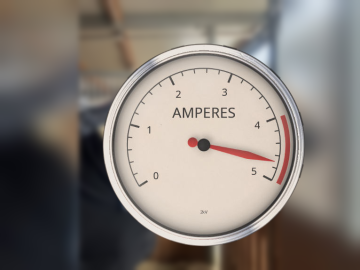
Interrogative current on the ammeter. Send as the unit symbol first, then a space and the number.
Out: A 4.7
